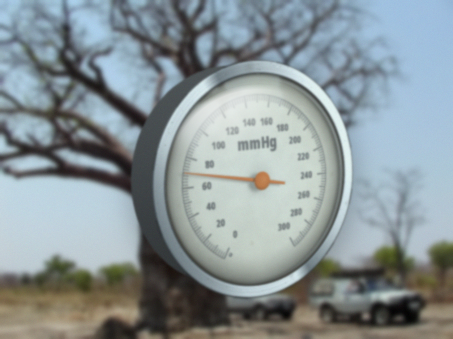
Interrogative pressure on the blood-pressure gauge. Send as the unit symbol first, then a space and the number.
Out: mmHg 70
